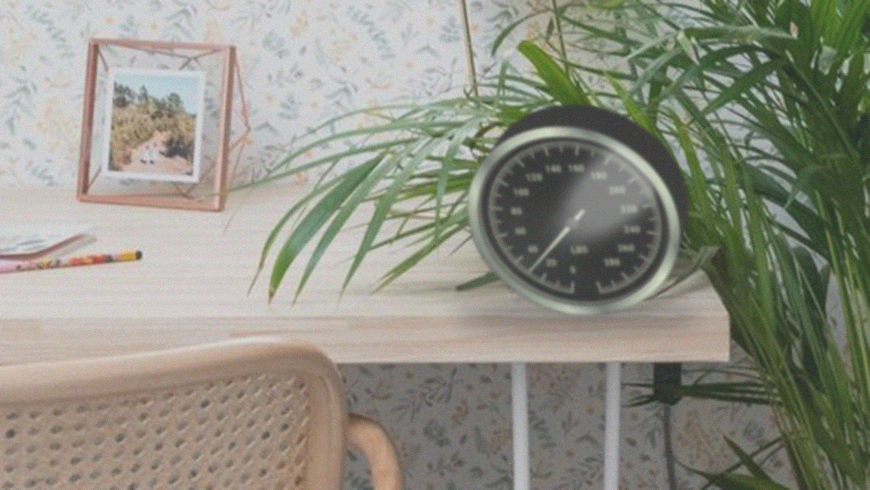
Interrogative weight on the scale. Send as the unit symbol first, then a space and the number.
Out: lb 30
